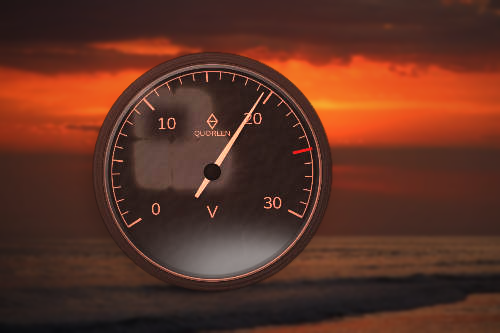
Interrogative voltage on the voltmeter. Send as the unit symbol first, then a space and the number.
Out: V 19.5
